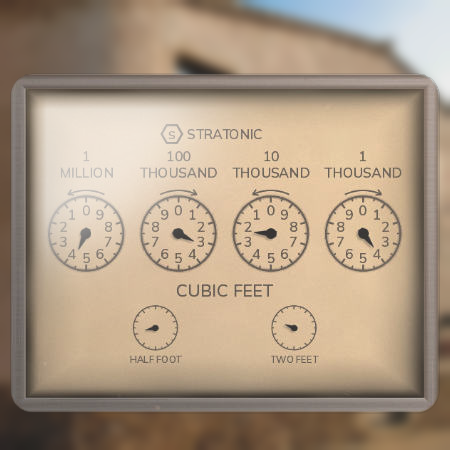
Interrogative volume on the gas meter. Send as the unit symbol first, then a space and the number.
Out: ft³ 432400
